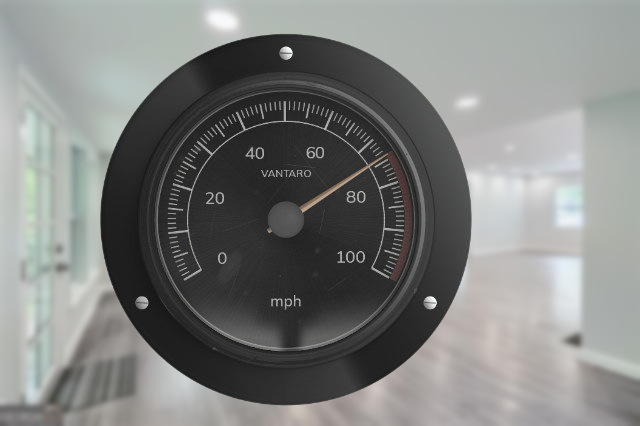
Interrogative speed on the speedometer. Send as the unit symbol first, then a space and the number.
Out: mph 74
